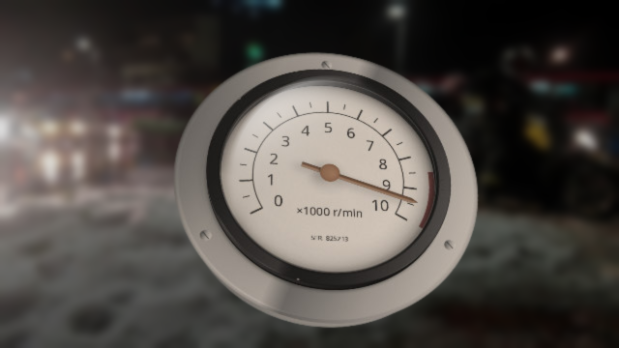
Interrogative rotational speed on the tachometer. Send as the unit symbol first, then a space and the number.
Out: rpm 9500
